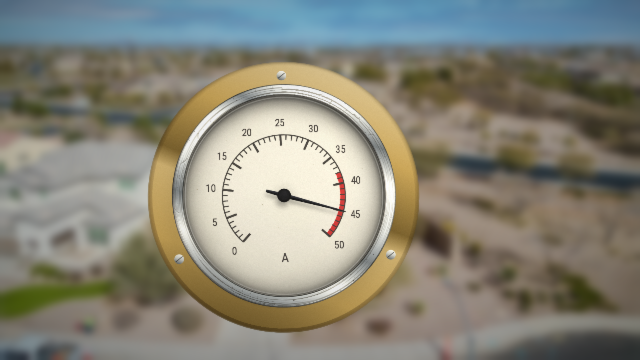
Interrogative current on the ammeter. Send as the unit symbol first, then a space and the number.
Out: A 45
